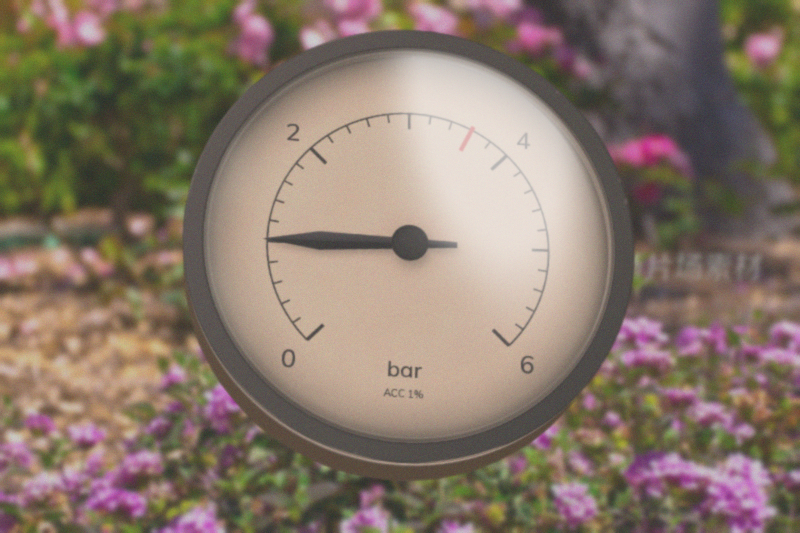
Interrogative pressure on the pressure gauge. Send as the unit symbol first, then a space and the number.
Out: bar 1
